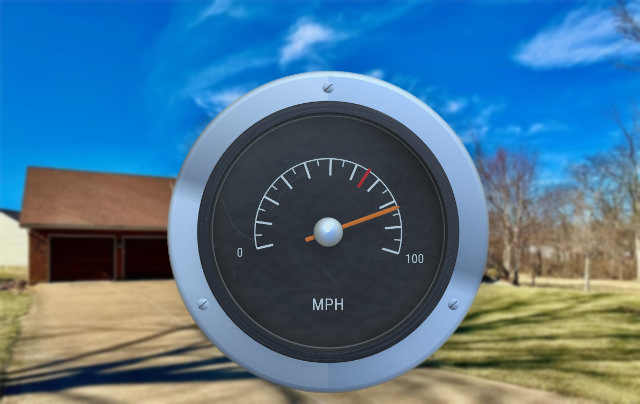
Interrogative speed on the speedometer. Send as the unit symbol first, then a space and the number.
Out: mph 82.5
